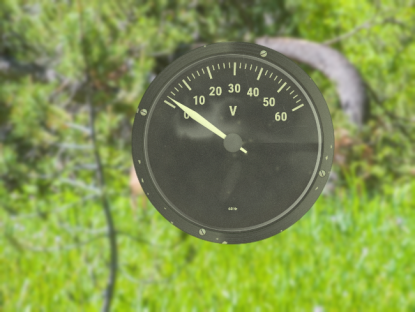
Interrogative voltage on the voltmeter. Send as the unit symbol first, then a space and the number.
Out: V 2
